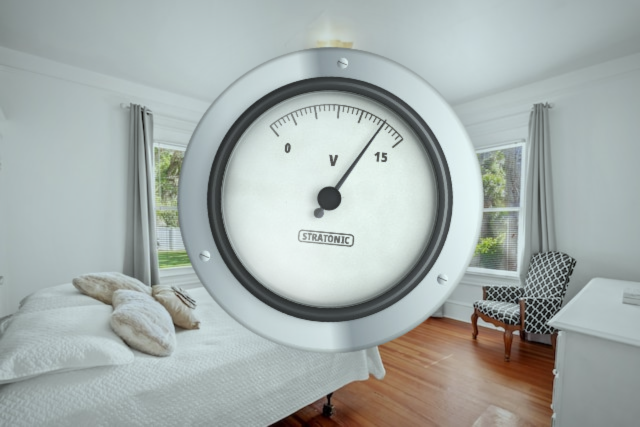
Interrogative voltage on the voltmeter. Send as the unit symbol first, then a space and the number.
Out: V 12.5
